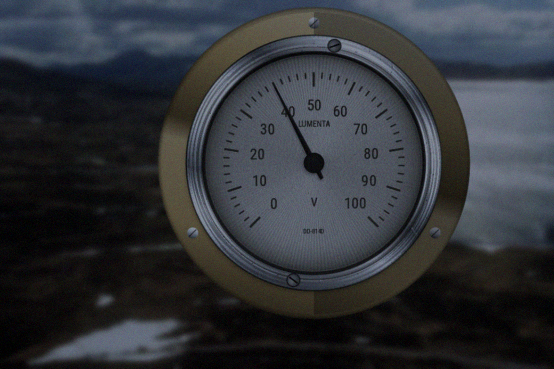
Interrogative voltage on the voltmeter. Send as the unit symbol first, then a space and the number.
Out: V 40
